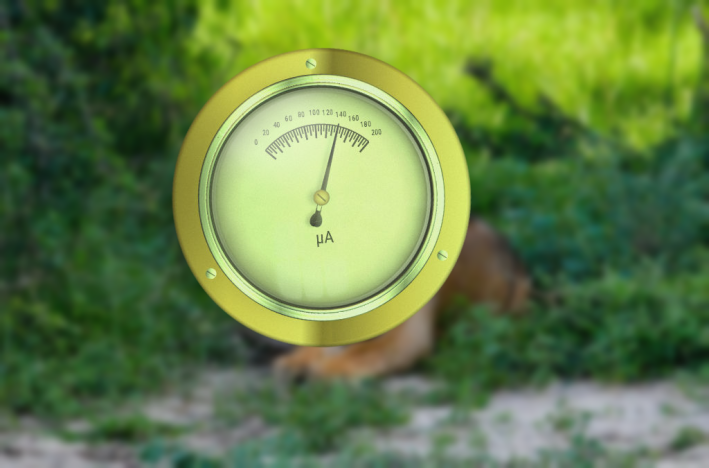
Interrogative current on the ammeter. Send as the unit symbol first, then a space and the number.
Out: µA 140
